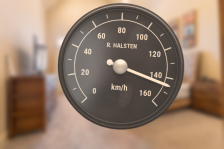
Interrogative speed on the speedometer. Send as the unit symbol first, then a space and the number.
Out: km/h 145
